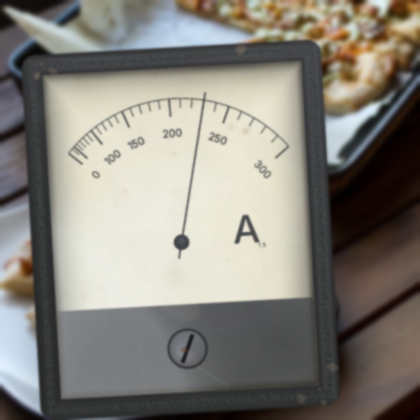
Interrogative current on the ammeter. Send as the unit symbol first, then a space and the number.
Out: A 230
